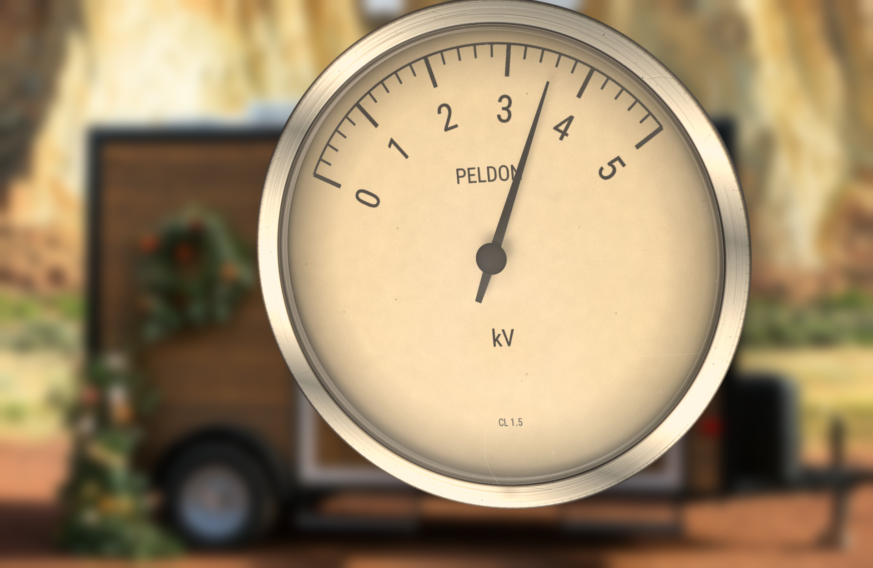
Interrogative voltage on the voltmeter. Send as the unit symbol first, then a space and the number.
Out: kV 3.6
